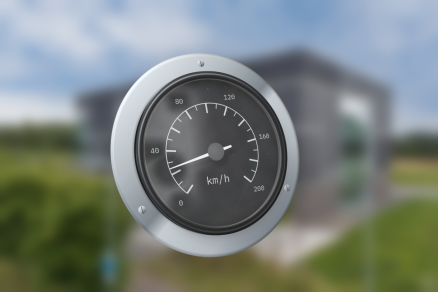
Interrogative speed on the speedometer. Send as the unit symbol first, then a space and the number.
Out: km/h 25
